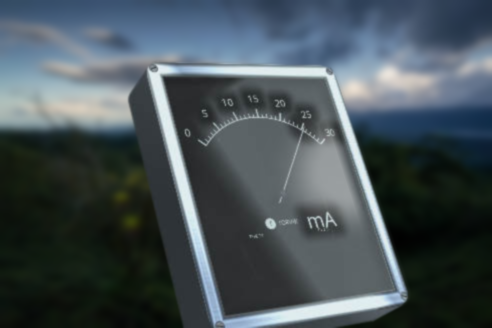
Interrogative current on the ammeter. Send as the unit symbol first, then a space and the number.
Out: mA 25
